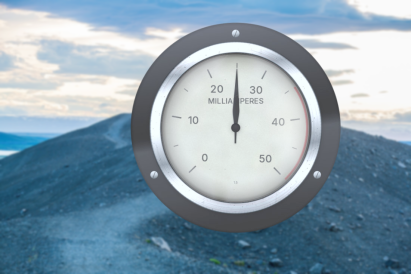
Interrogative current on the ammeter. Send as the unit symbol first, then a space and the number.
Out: mA 25
